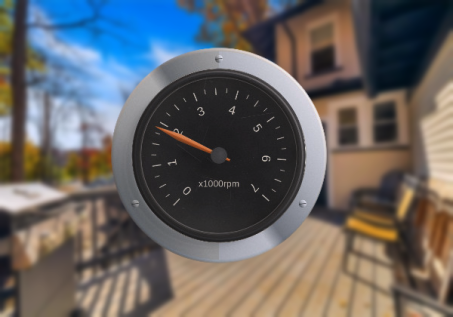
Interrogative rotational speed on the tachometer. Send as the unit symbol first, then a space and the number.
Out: rpm 1875
